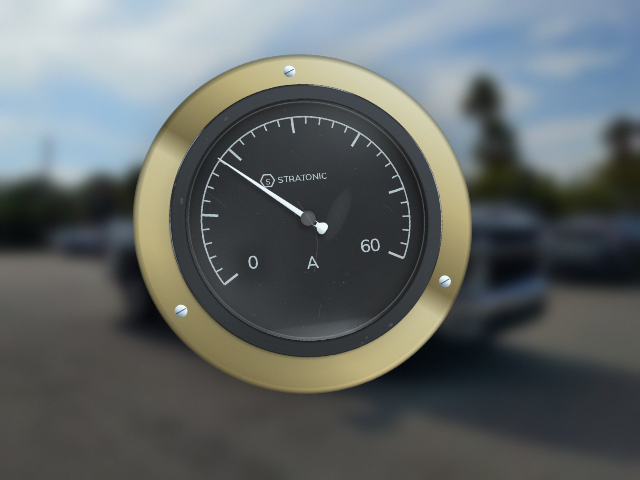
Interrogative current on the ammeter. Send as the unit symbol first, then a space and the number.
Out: A 18
